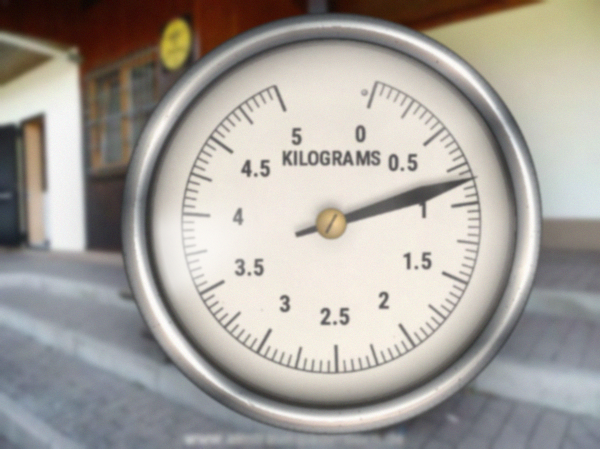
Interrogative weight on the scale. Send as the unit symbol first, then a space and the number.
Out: kg 0.85
